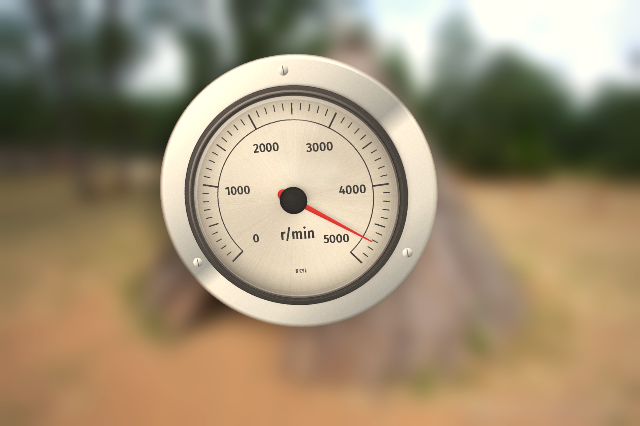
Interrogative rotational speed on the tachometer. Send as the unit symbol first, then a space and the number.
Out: rpm 4700
